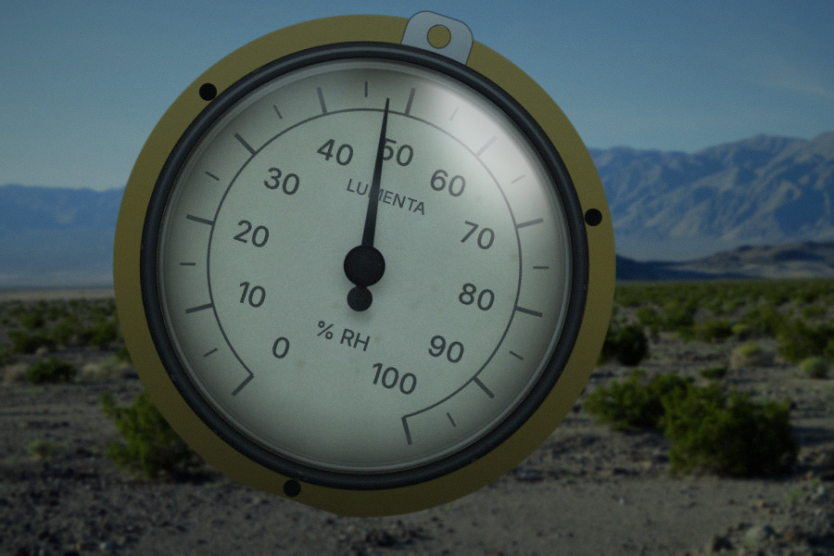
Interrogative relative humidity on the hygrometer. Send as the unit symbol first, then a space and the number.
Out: % 47.5
